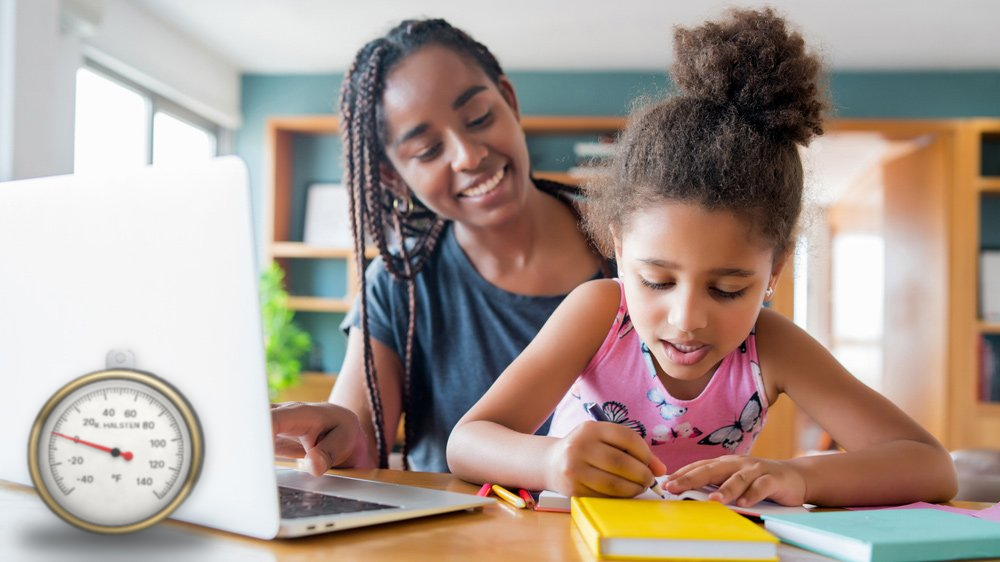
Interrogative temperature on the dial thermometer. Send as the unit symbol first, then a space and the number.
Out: °F 0
